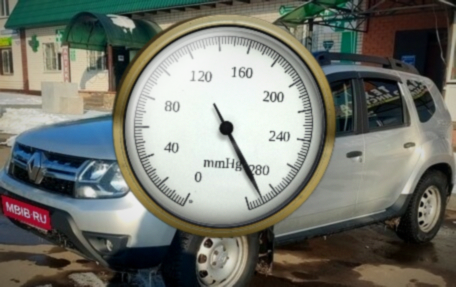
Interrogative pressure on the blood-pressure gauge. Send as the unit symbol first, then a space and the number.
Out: mmHg 290
